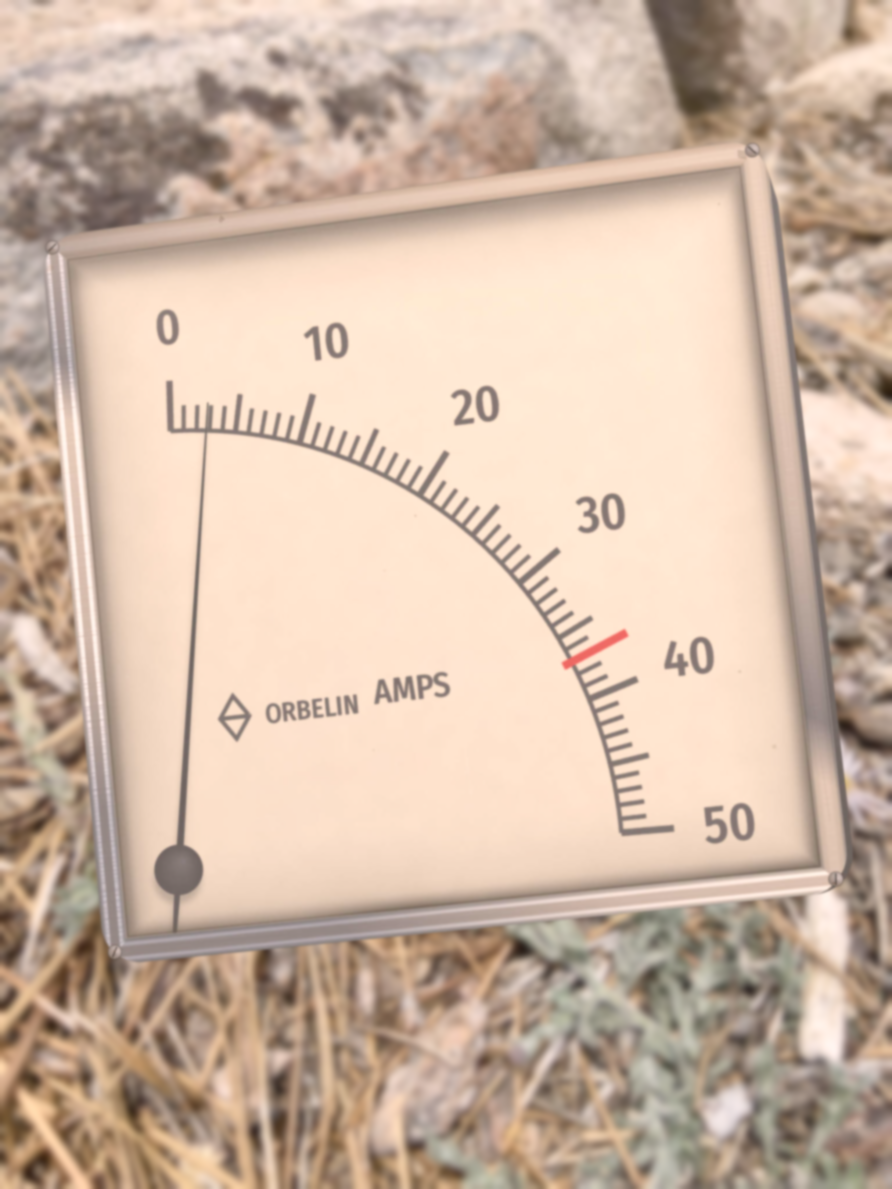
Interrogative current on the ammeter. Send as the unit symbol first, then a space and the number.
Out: A 3
